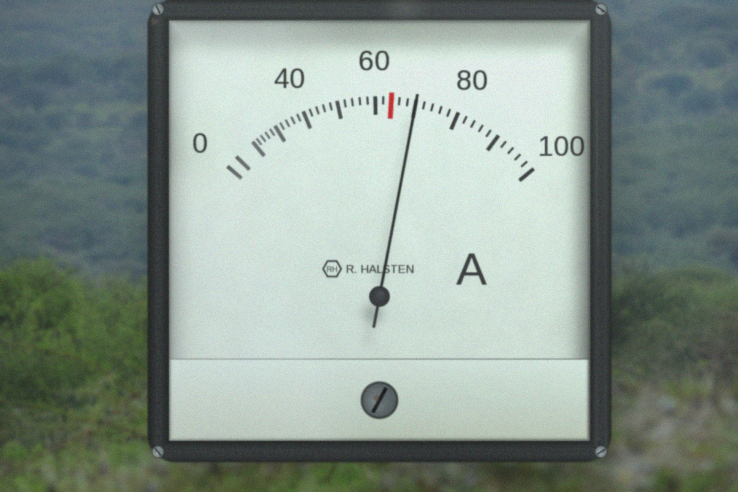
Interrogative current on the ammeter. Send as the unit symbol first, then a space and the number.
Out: A 70
